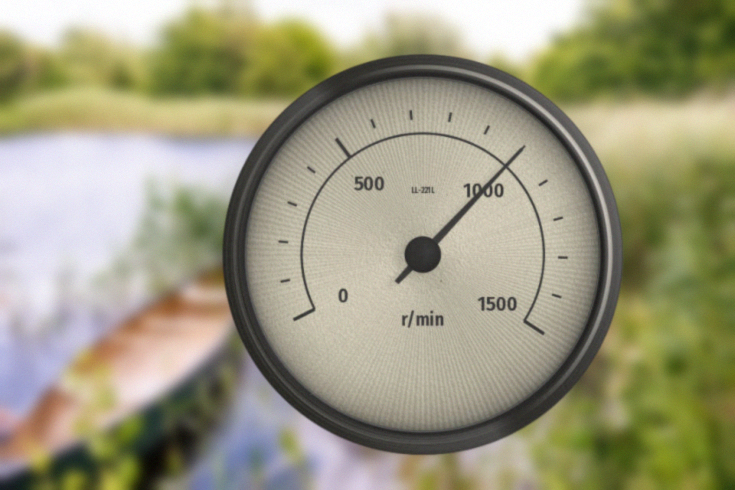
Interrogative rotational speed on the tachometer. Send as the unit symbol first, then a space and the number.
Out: rpm 1000
